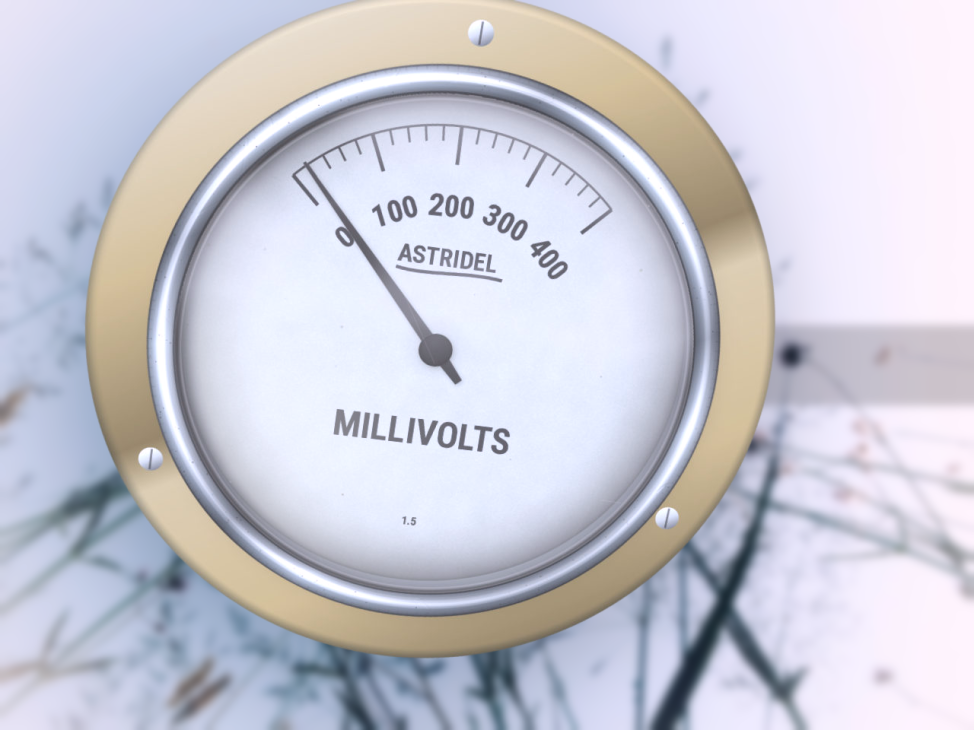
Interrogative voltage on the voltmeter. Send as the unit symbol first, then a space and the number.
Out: mV 20
